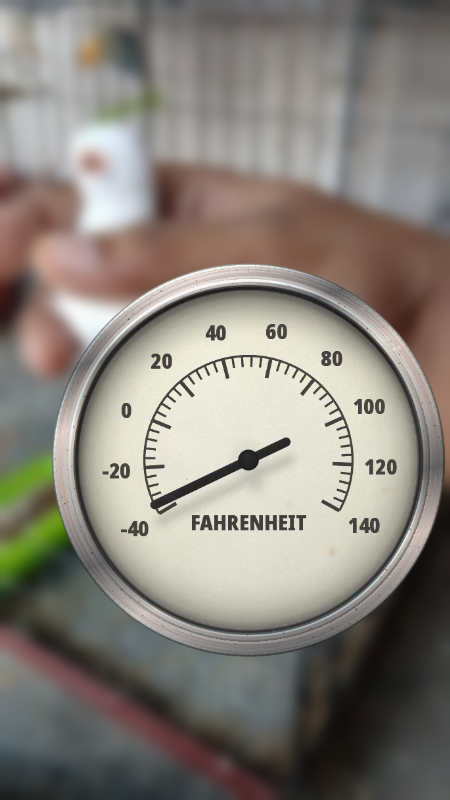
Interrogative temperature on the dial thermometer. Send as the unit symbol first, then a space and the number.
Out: °F -36
